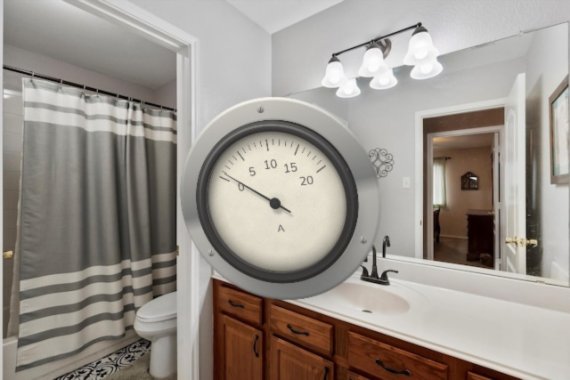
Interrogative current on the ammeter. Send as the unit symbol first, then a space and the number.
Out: A 1
